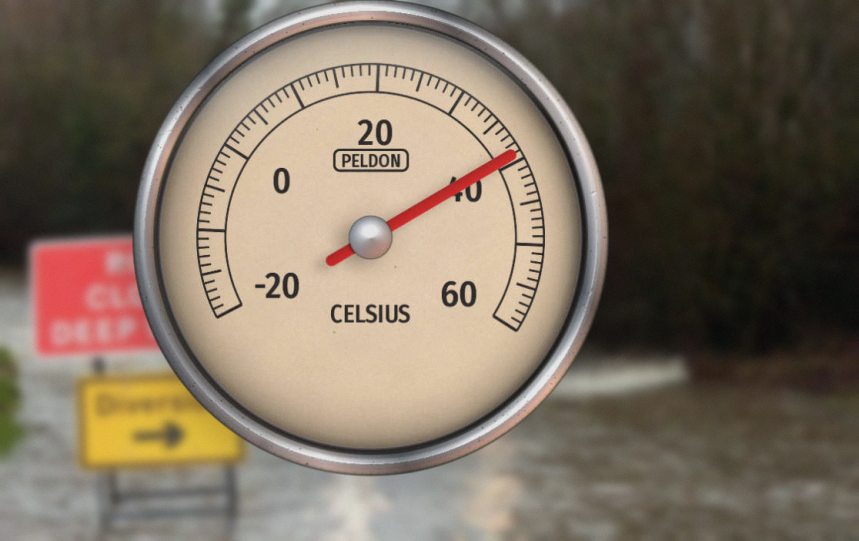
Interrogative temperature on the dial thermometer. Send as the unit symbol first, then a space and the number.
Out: °C 39
